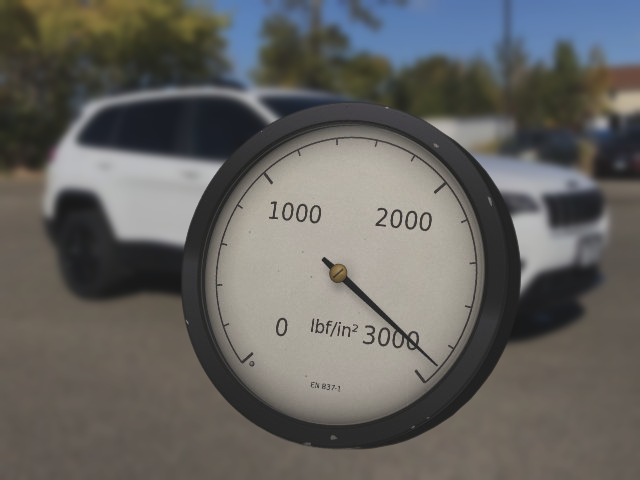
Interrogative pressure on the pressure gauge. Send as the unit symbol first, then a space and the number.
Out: psi 2900
